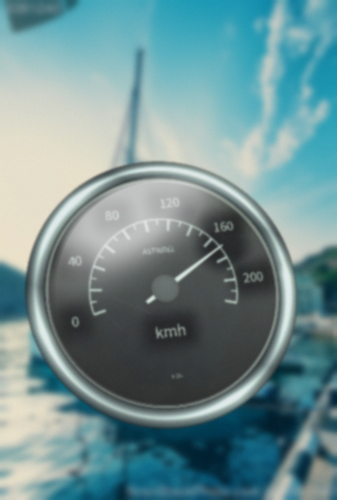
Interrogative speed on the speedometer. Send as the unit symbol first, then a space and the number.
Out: km/h 170
